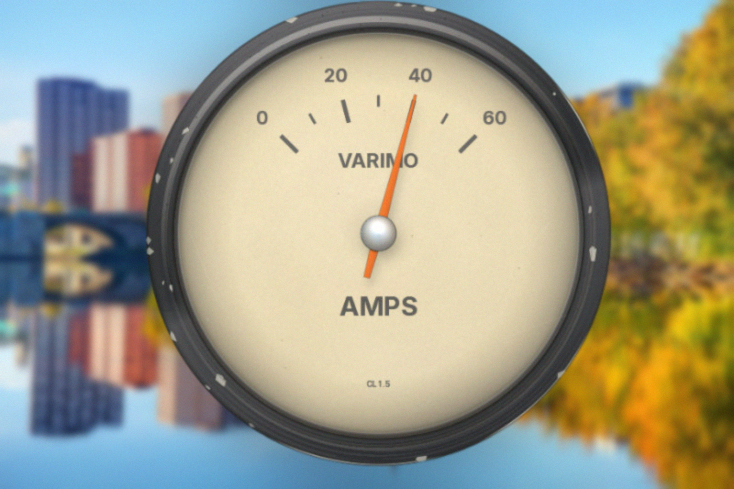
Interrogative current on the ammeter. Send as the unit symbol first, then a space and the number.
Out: A 40
